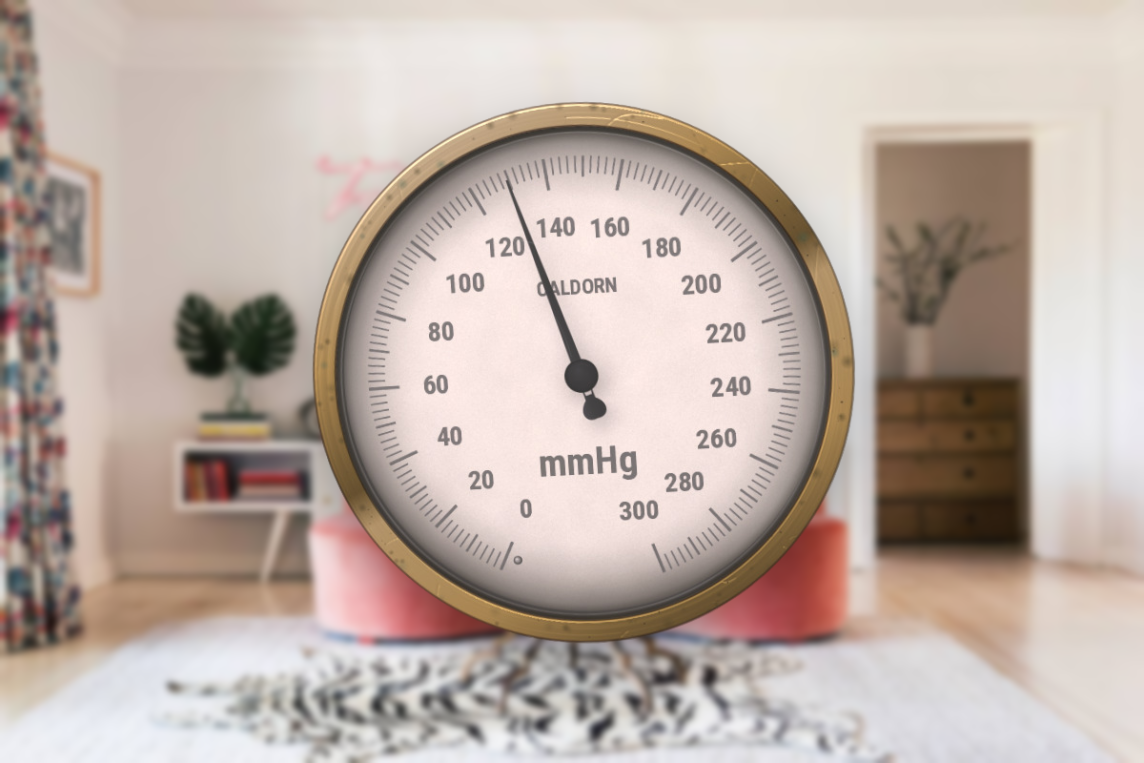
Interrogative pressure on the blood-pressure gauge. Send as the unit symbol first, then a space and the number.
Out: mmHg 130
